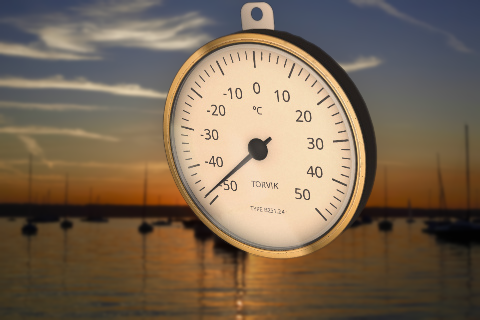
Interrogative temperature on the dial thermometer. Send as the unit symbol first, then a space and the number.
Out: °C -48
